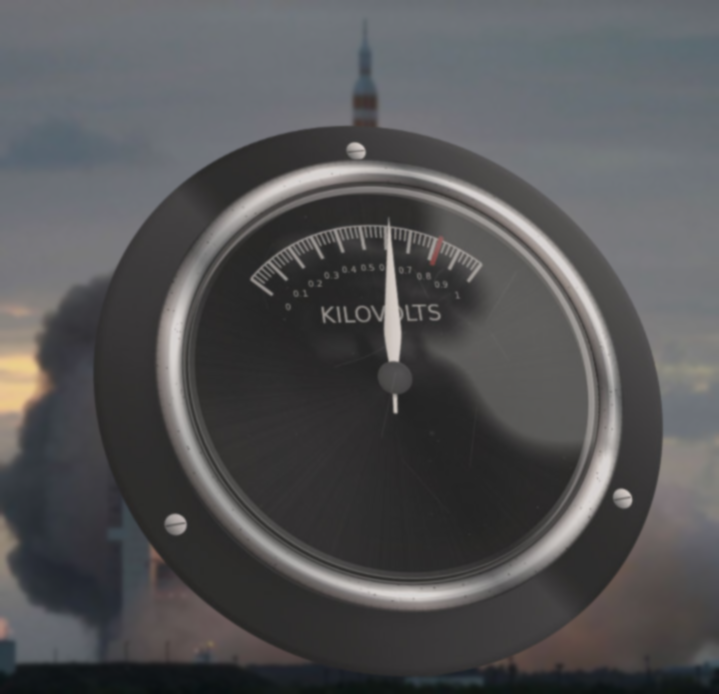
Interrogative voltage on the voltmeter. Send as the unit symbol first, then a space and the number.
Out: kV 0.6
